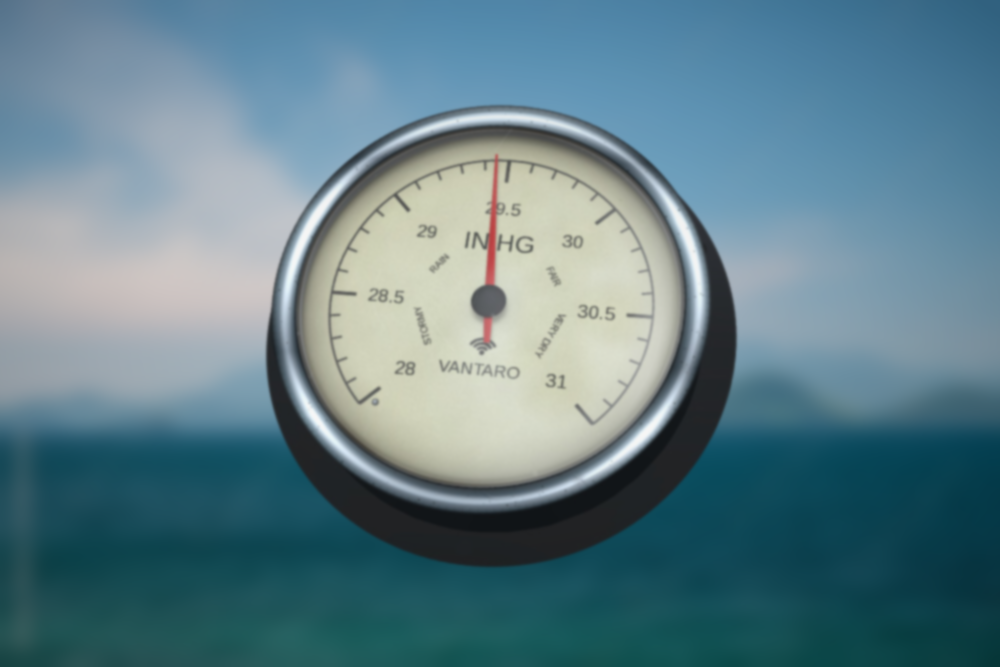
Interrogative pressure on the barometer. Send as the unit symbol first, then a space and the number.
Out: inHg 29.45
